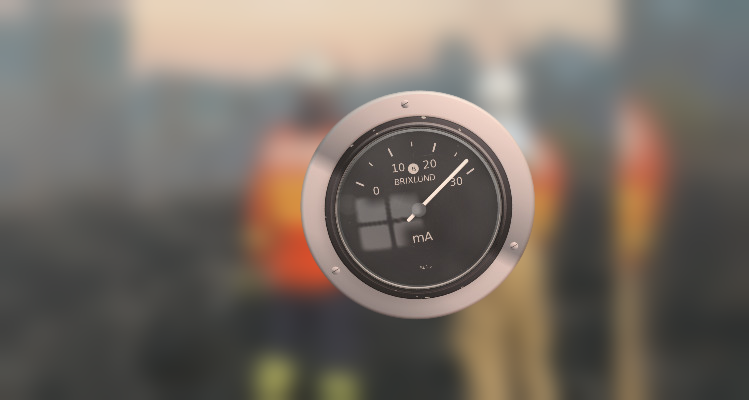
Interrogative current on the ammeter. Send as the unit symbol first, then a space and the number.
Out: mA 27.5
